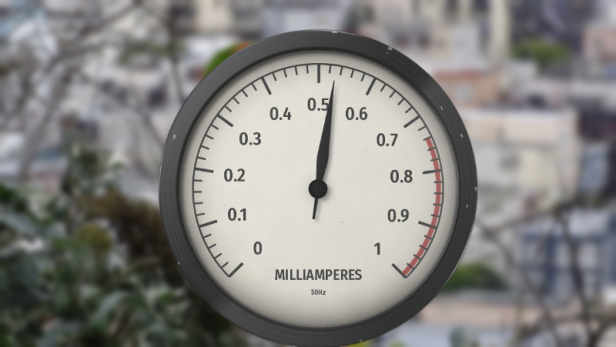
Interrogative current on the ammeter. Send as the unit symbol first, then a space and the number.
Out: mA 0.53
